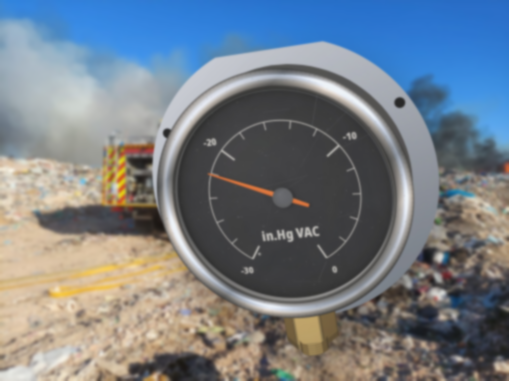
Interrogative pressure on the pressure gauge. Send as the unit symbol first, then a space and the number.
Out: inHg -22
